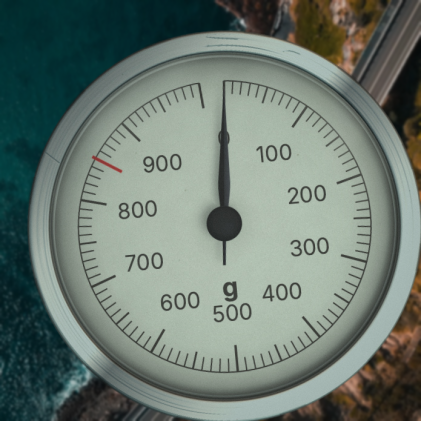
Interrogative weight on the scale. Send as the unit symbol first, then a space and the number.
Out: g 0
